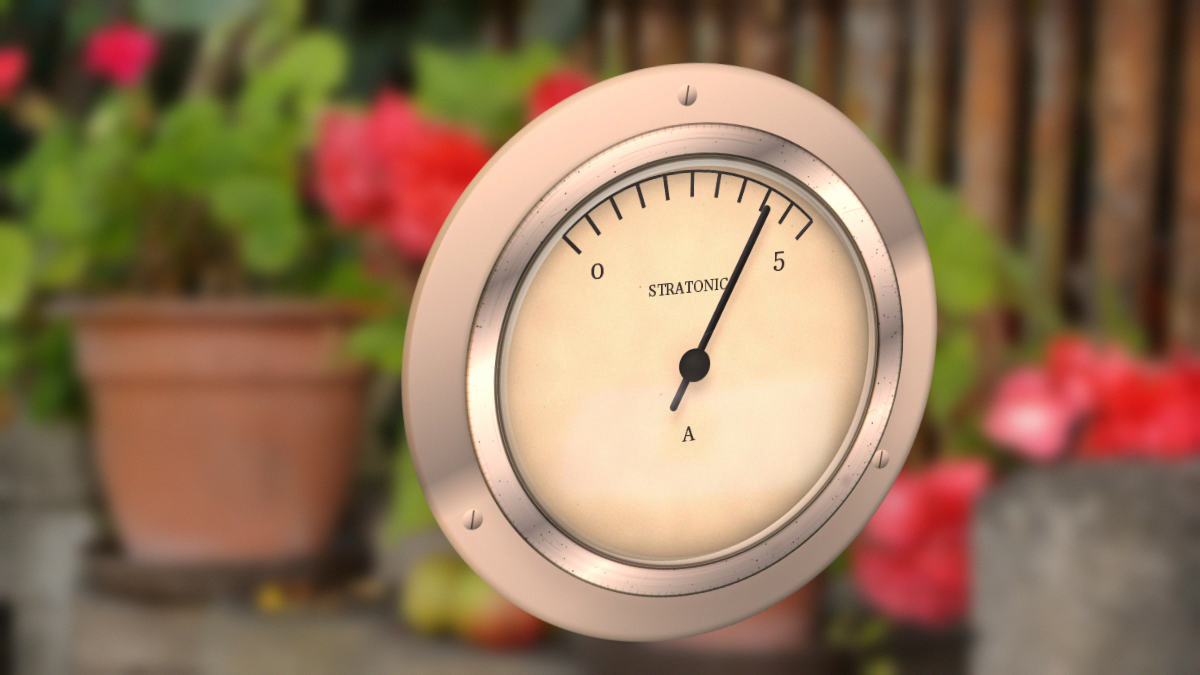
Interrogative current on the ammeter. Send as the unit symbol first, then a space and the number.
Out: A 4
